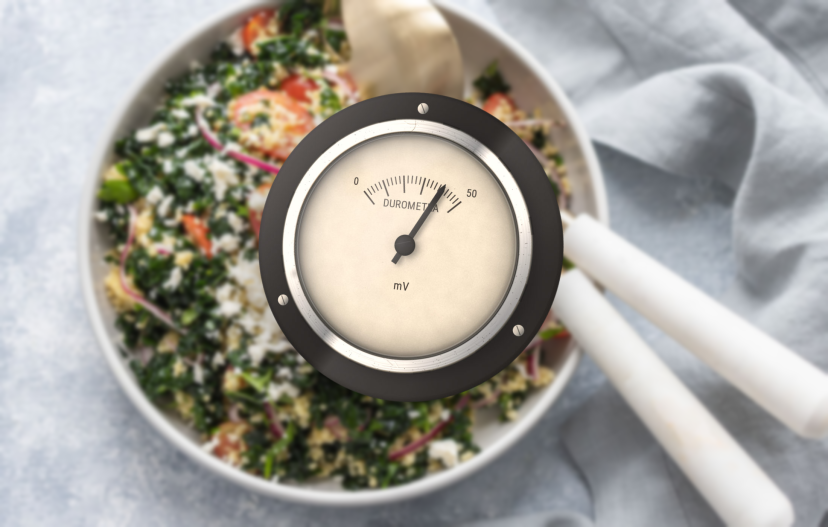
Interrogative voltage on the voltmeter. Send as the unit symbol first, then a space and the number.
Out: mV 40
